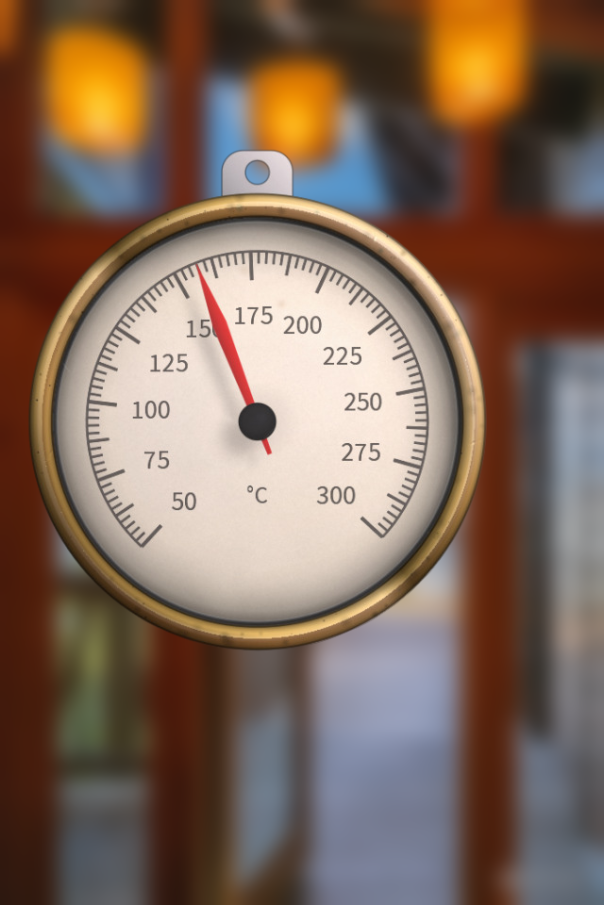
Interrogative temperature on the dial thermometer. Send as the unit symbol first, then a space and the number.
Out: °C 157.5
